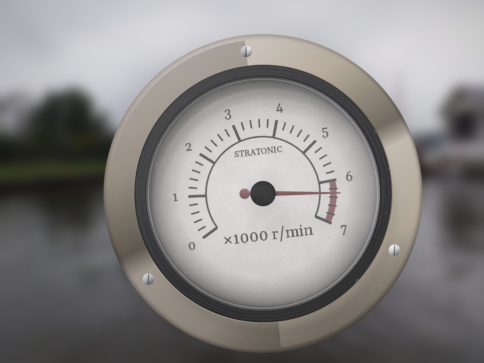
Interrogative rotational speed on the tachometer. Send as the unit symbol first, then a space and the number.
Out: rpm 6300
